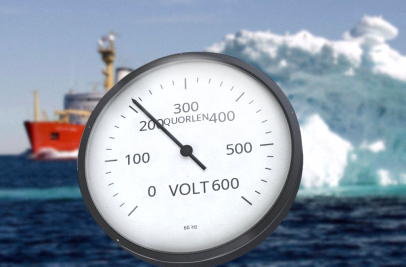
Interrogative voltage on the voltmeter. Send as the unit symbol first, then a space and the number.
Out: V 210
